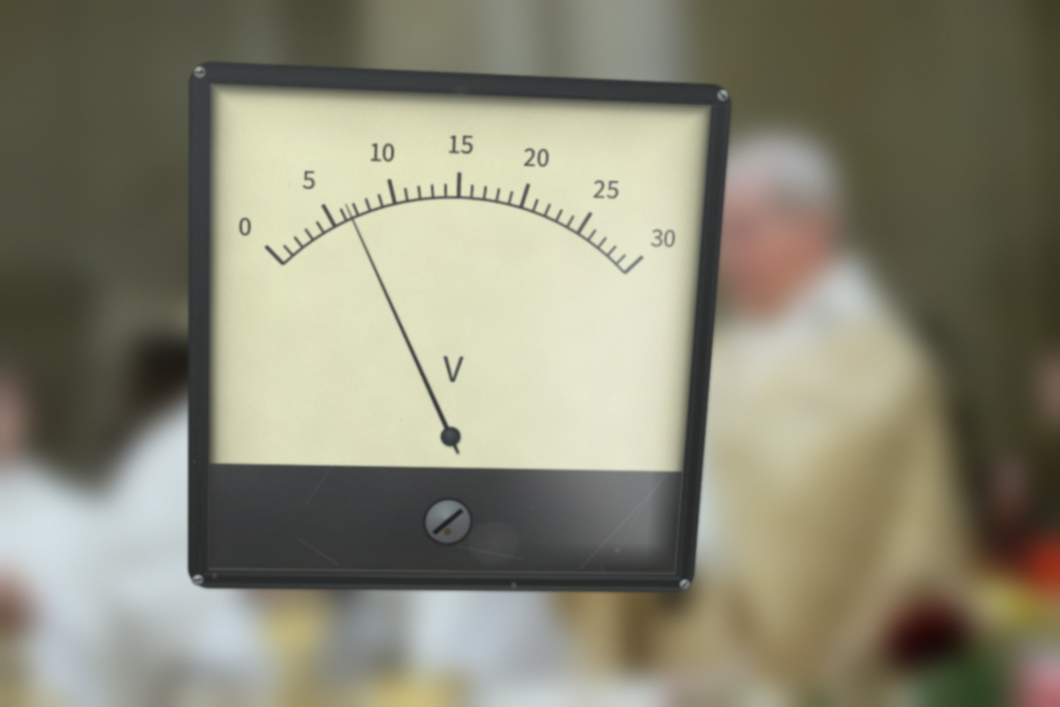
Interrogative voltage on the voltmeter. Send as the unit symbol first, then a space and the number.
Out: V 6.5
